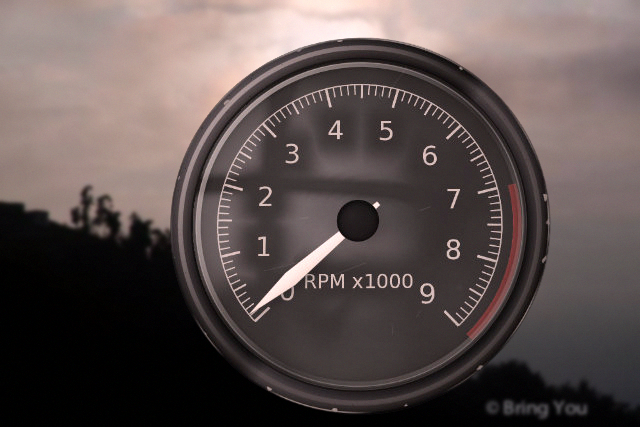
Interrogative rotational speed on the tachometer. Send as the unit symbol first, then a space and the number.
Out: rpm 100
